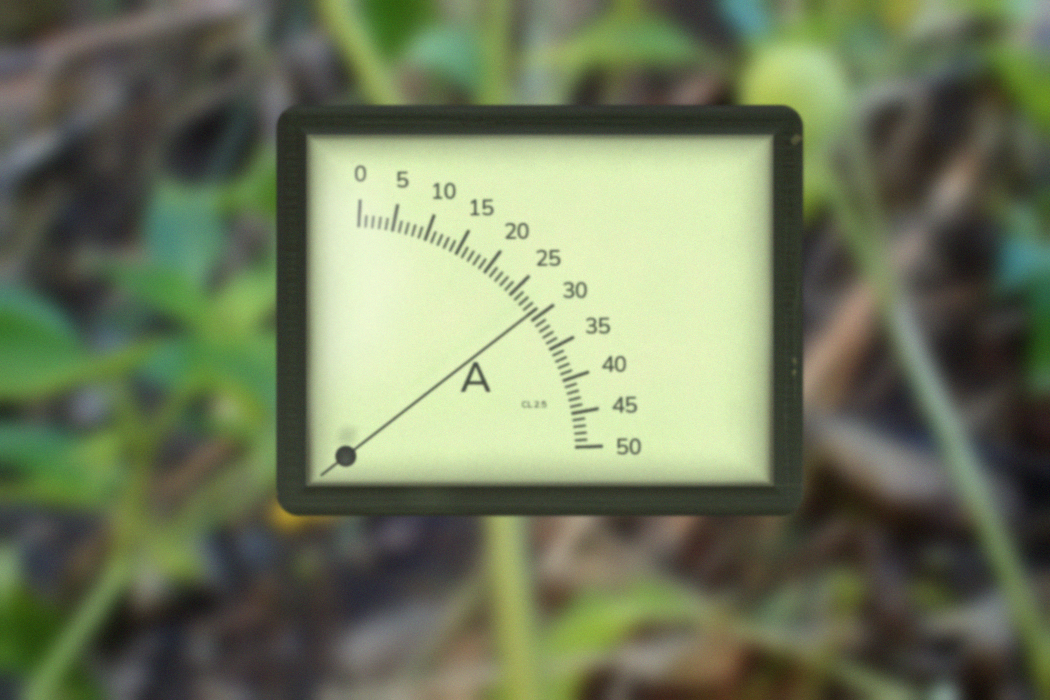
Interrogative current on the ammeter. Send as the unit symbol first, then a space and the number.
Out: A 29
